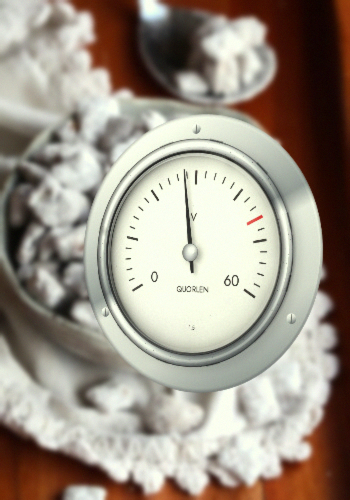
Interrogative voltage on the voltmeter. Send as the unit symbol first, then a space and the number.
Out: V 28
